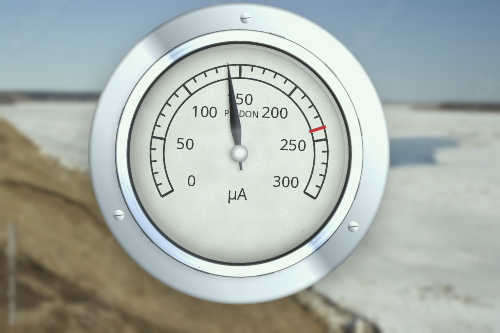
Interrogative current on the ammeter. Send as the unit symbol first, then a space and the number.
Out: µA 140
